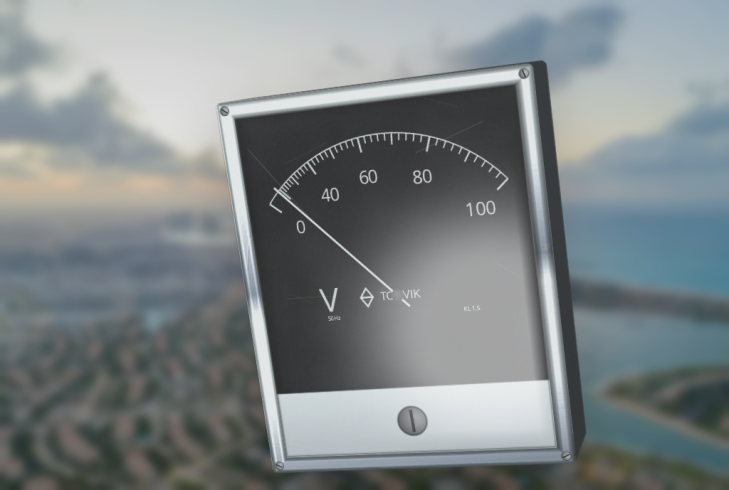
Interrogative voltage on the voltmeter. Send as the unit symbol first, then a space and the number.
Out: V 20
